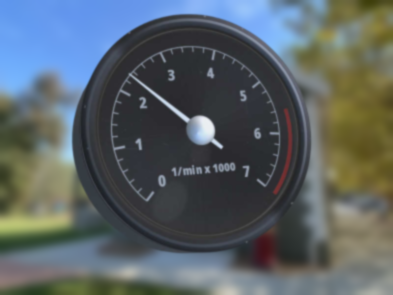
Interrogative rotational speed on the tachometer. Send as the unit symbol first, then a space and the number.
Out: rpm 2300
